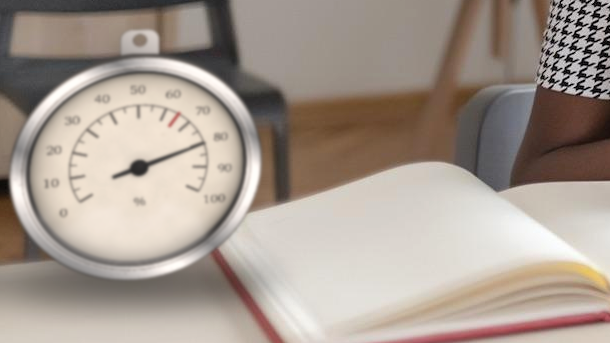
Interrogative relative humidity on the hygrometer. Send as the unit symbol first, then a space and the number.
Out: % 80
